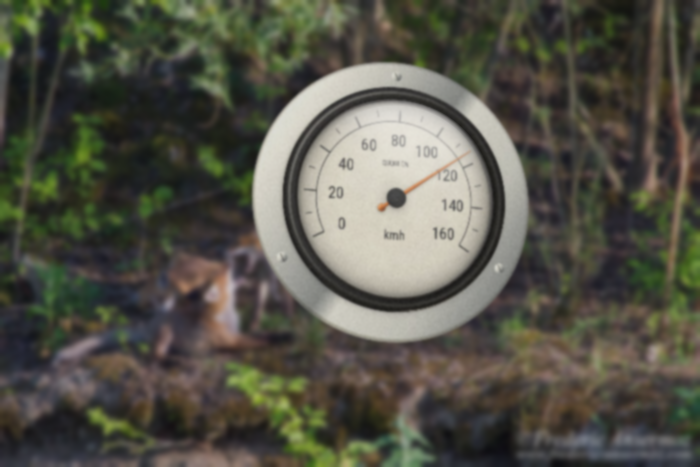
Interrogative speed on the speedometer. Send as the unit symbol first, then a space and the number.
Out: km/h 115
